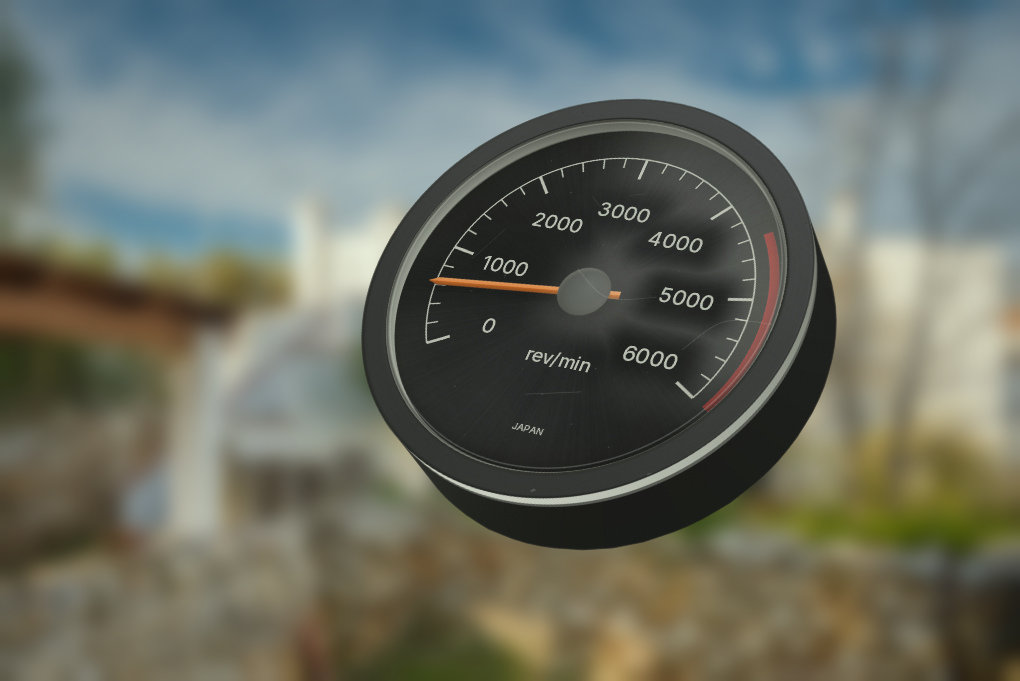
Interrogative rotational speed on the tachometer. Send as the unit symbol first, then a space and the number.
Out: rpm 600
